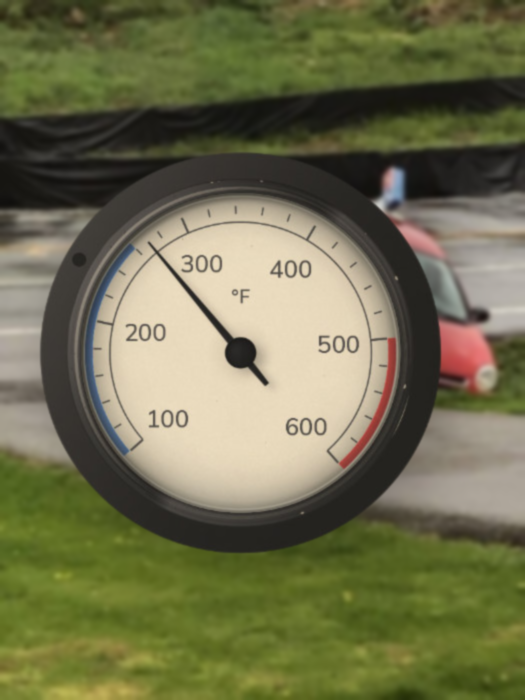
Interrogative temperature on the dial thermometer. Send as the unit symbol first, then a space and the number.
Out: °F 270
